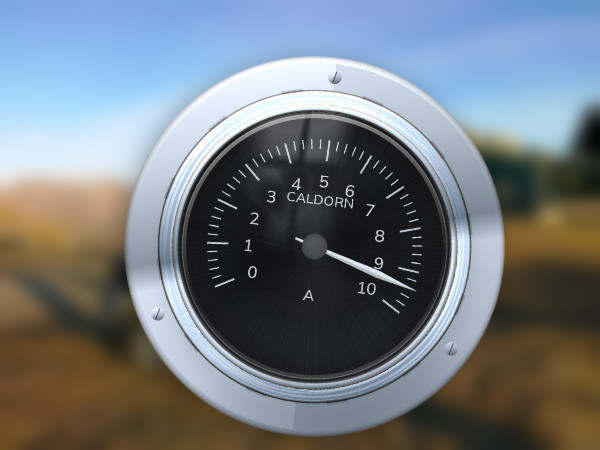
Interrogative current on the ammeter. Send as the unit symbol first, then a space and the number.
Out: A 9.4
